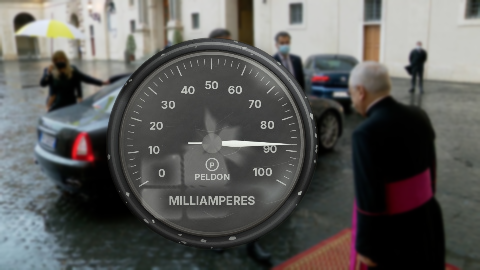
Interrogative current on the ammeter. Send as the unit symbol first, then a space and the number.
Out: mA 88
